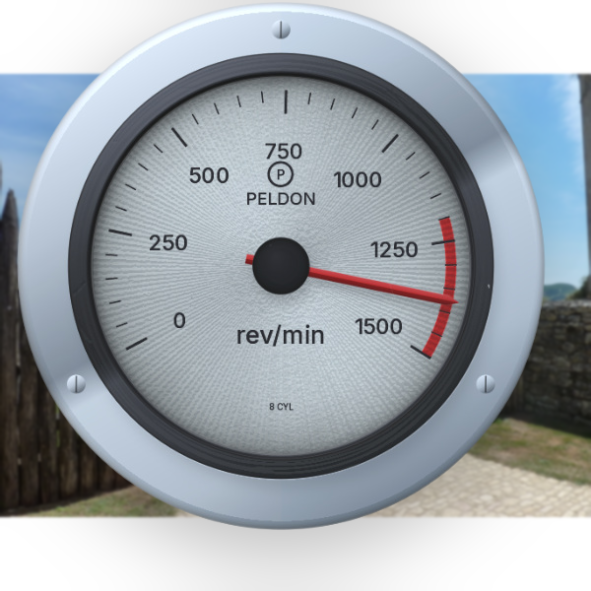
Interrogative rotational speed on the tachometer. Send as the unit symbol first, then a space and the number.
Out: rpm 1375
